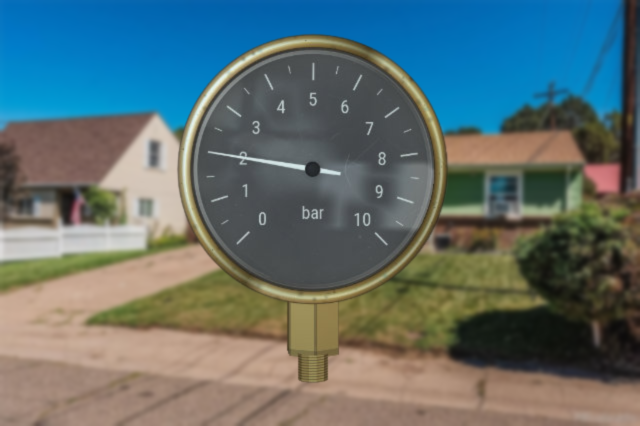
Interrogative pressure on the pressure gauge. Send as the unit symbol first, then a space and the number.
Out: bar 2
